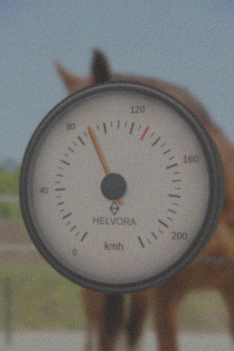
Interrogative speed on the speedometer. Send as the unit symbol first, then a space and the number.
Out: km/h 90
